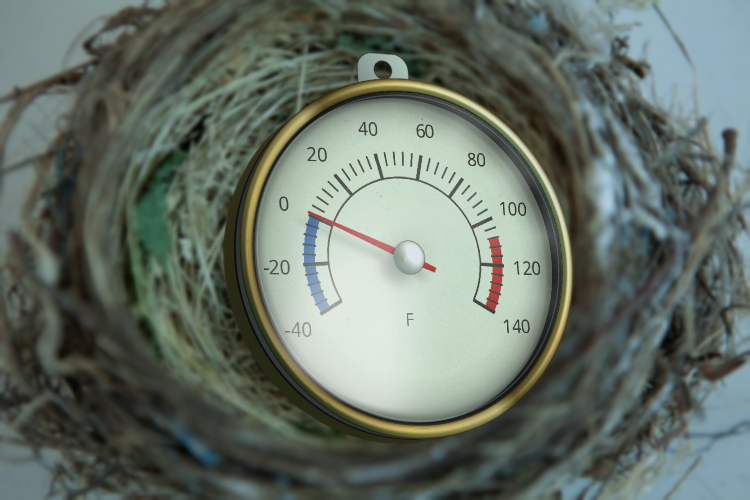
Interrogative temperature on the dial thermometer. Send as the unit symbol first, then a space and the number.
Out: °F 0
